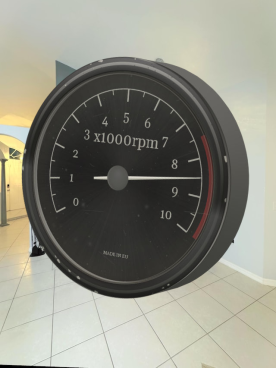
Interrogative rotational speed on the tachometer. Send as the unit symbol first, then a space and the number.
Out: rpm 8500
